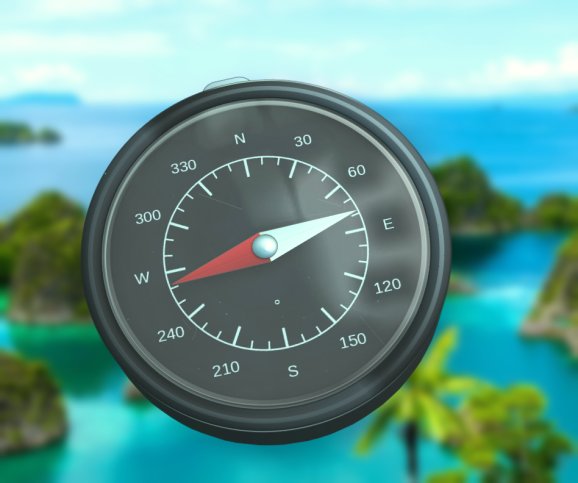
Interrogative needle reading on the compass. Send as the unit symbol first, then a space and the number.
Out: ° 260
